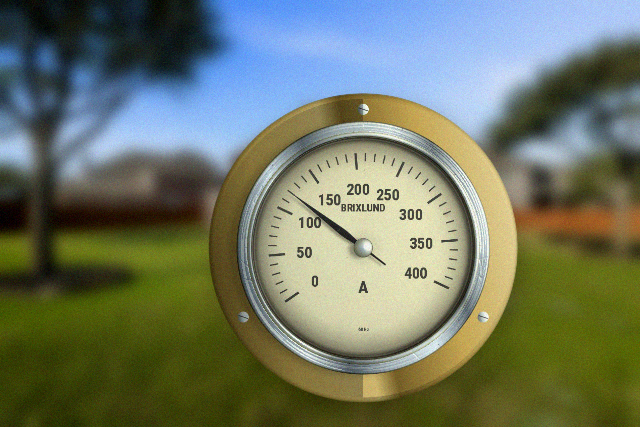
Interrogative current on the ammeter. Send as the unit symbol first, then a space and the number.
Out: A 120
